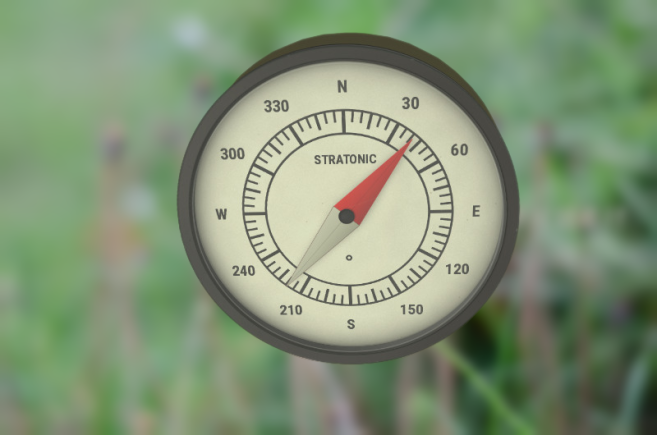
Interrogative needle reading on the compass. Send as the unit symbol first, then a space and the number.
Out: ° 40
